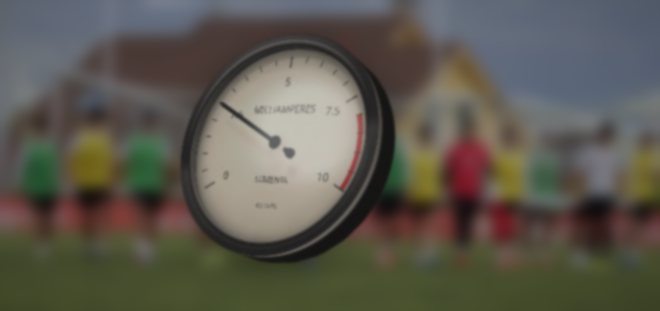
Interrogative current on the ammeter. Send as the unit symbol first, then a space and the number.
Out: mA 2.5
